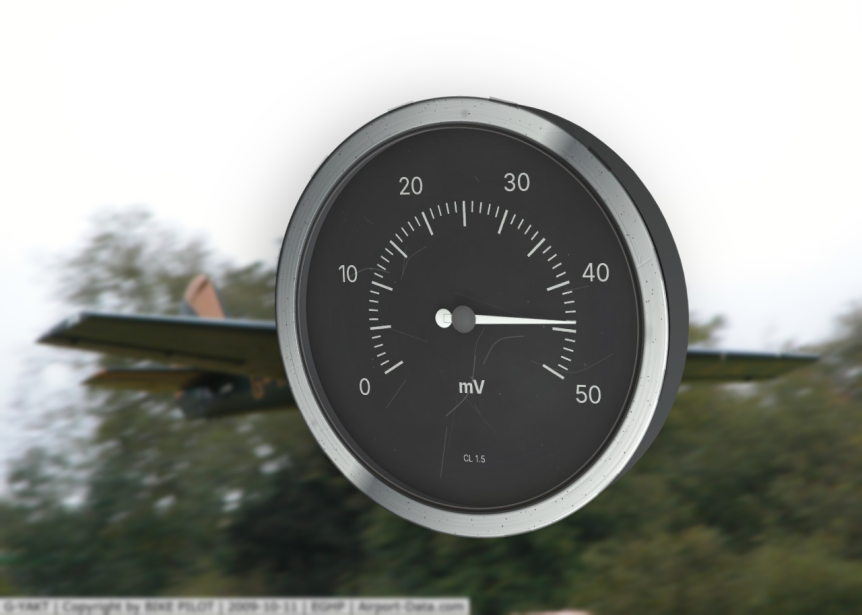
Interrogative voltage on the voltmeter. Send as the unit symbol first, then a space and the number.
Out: mV 44
